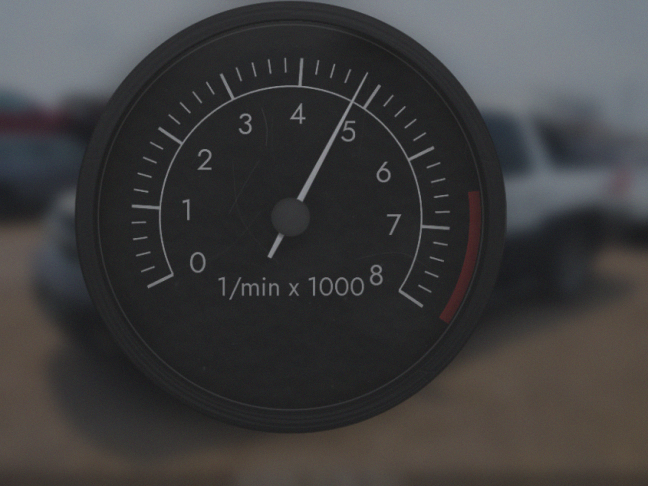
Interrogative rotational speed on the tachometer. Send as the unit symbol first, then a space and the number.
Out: rpm 4800
